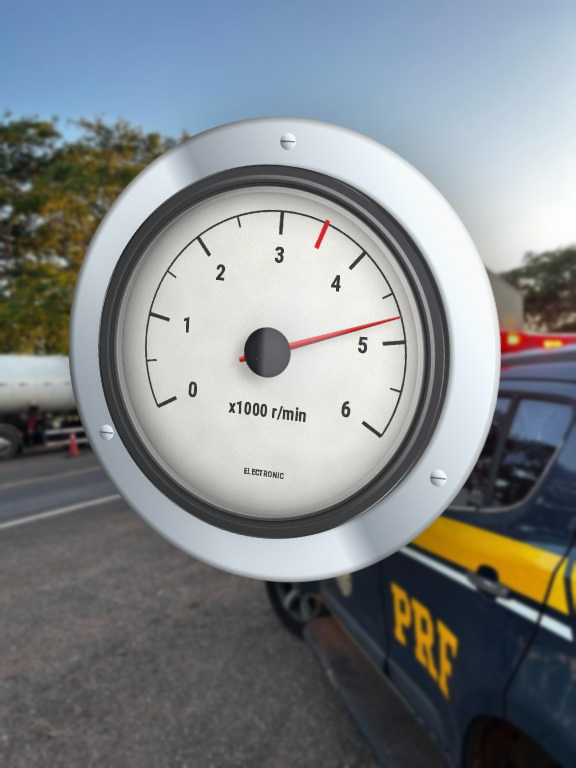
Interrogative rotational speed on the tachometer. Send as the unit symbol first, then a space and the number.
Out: rpm 4750
